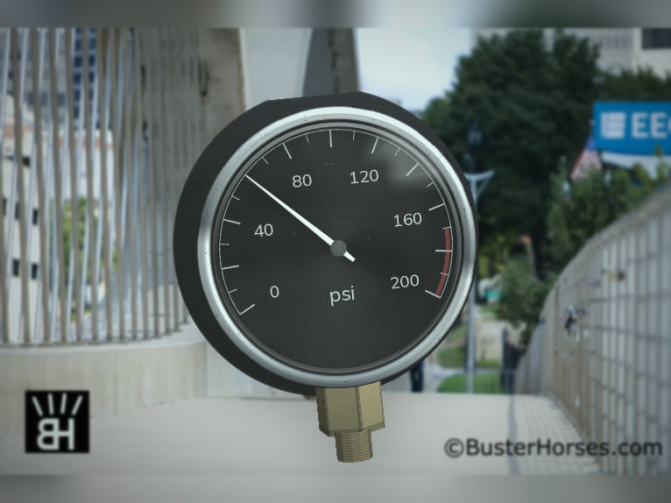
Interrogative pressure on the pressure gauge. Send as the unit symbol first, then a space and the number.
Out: psi 60
